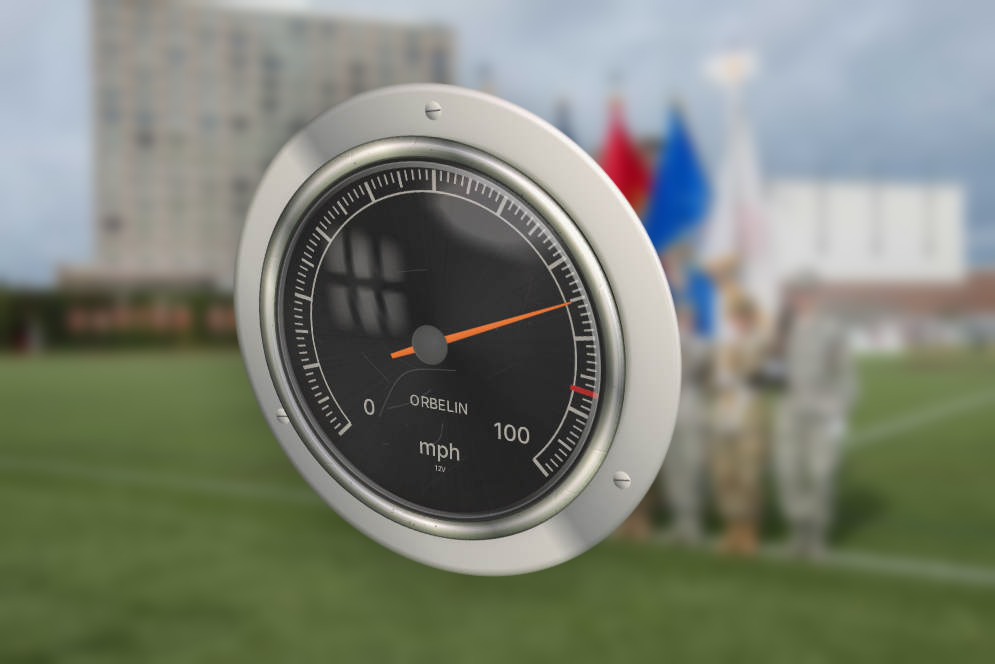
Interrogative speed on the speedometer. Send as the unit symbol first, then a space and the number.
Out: mph 75
